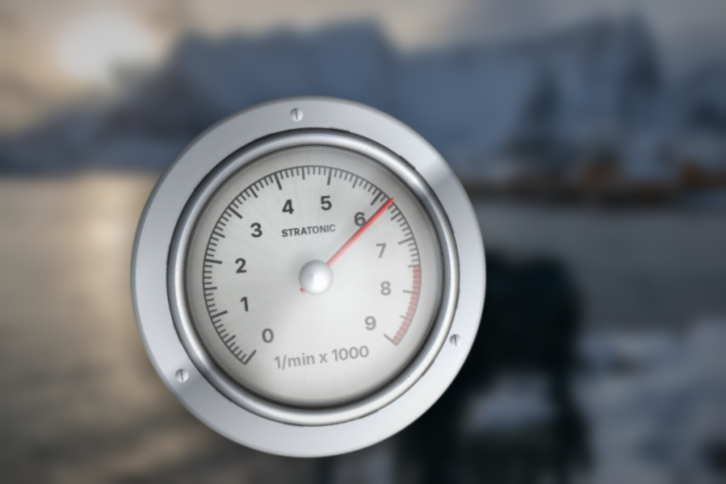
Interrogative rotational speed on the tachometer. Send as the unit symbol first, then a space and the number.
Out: rpm 6200
